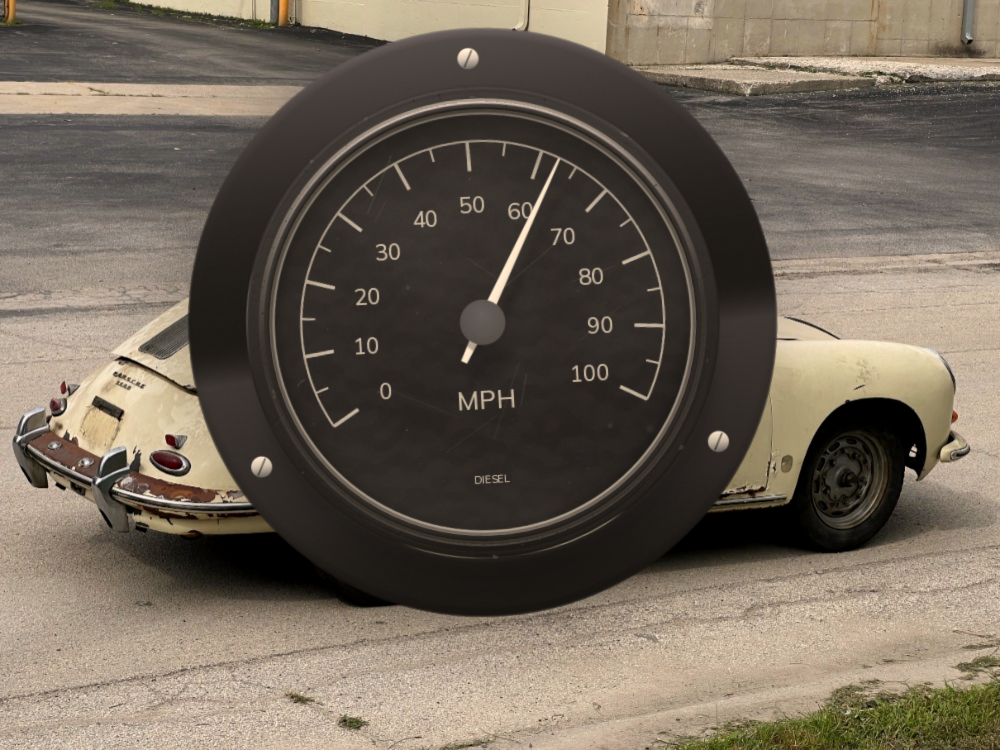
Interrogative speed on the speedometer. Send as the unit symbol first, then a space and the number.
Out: mph 62.5
